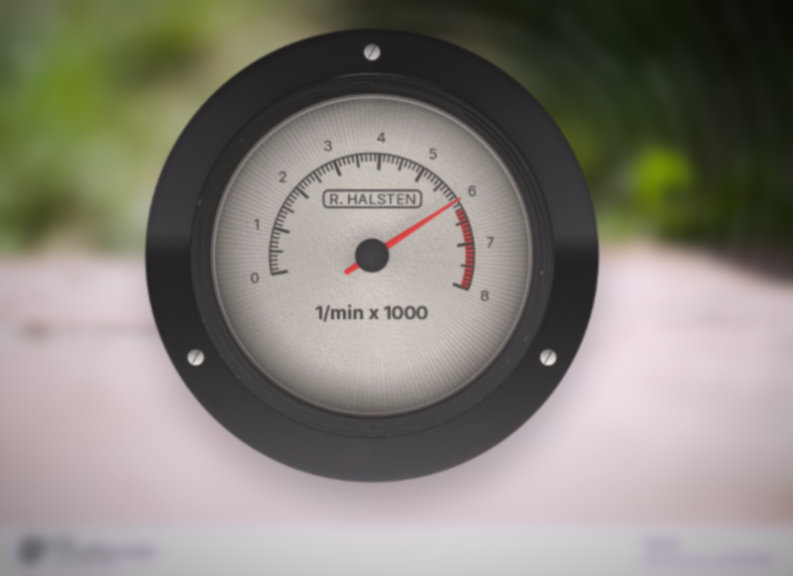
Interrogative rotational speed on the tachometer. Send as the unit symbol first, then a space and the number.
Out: rpm 6000
